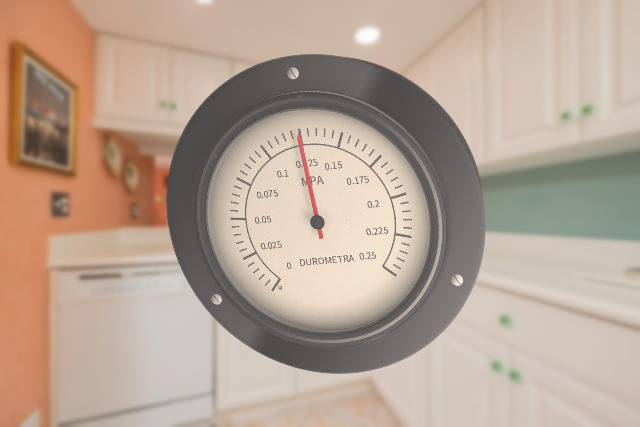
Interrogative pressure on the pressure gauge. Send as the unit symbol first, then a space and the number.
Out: MPa 0.125
